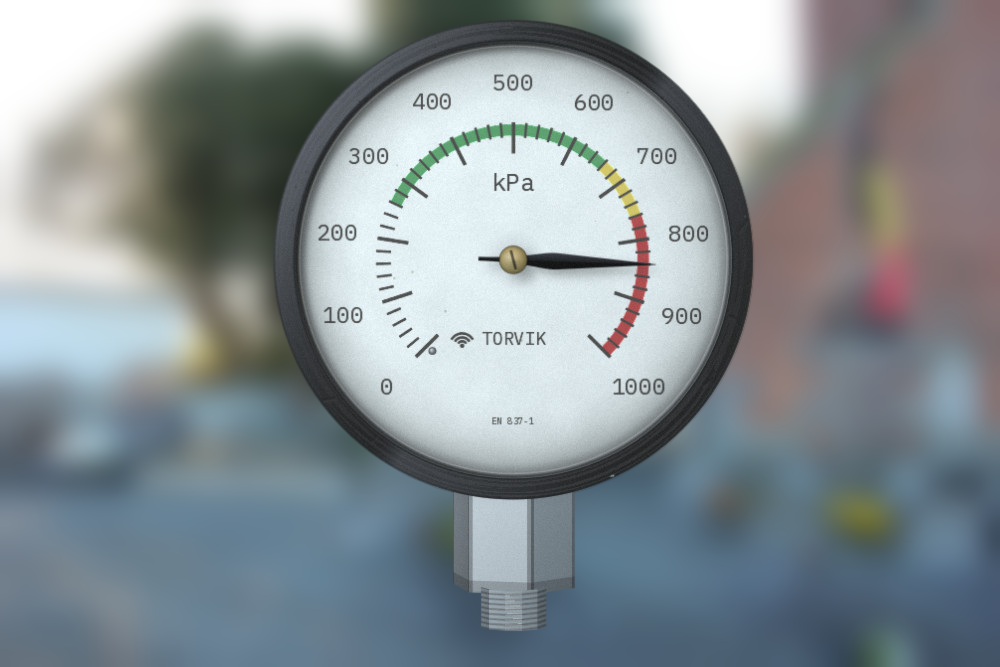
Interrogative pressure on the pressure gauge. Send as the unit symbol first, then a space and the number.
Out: kPa 840
